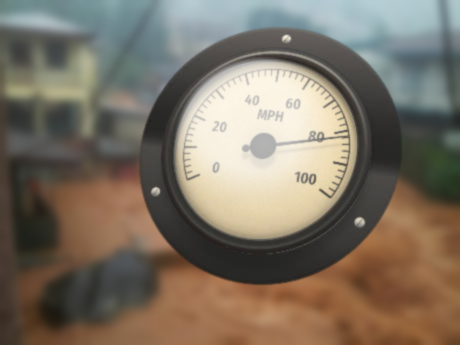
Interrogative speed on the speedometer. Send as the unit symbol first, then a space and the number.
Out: mph 82
